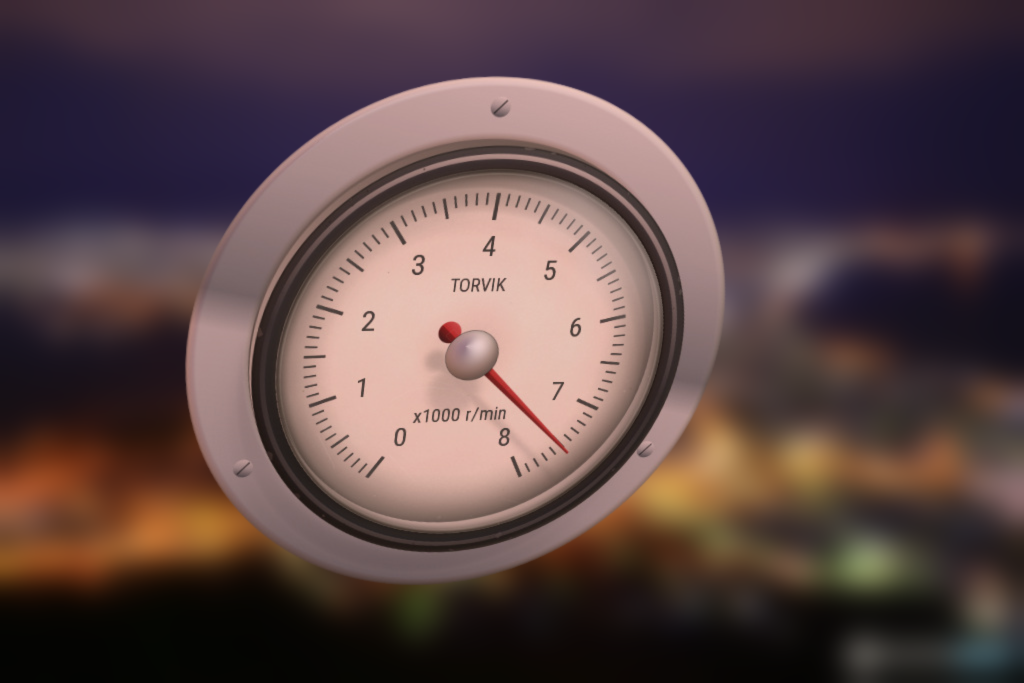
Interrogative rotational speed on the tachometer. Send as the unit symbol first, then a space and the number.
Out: rpm 7500
